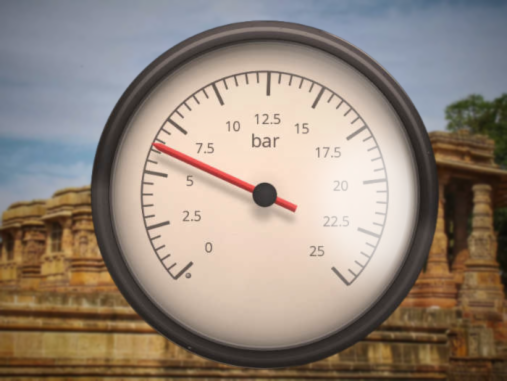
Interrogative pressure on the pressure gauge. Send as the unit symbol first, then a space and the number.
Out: bar 6.25
